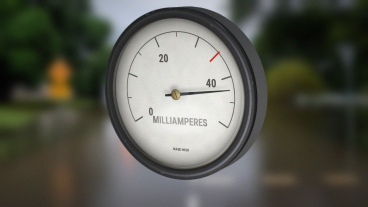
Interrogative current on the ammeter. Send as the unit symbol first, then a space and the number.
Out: mA 42.5
